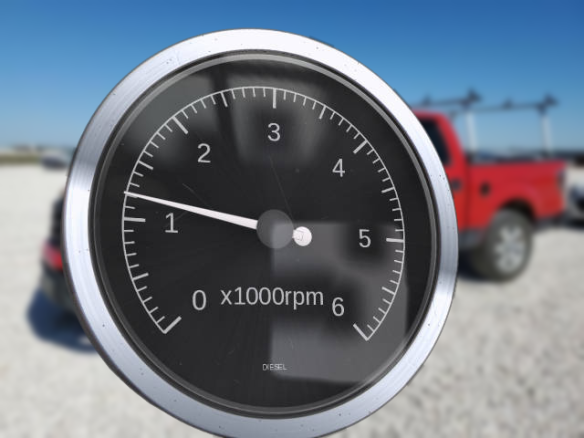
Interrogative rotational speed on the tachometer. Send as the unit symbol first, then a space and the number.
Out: rpm 1200
